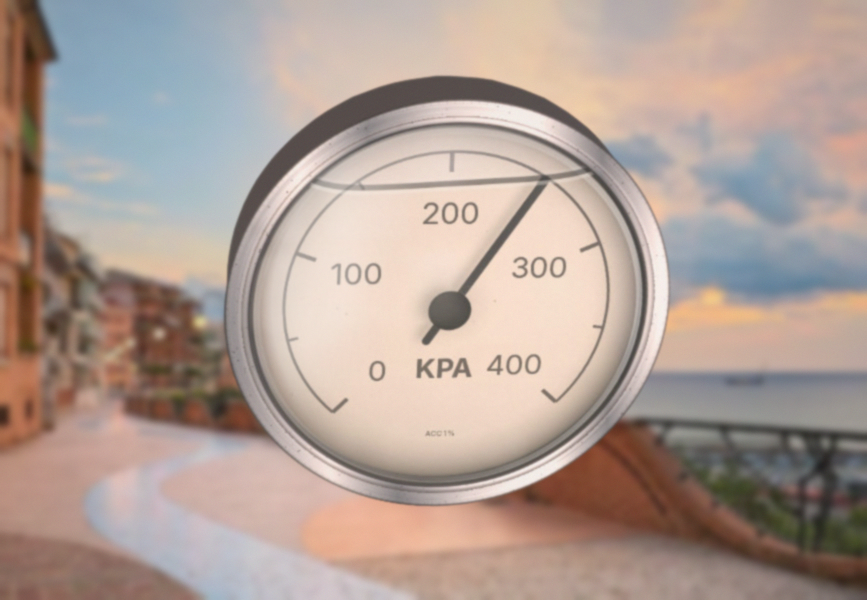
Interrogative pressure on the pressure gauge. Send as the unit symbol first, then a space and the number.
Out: kPa 250
